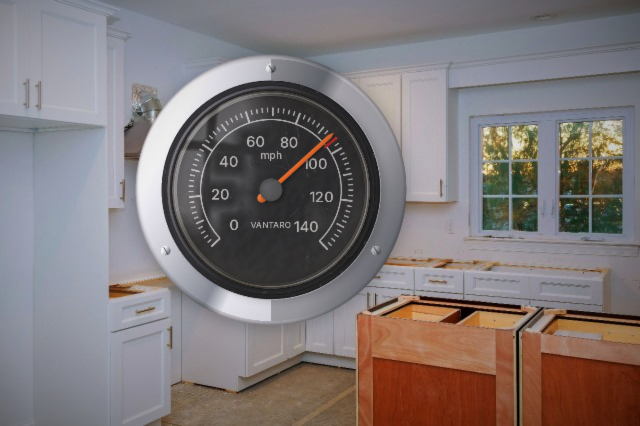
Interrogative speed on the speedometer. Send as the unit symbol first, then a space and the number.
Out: mph 94
